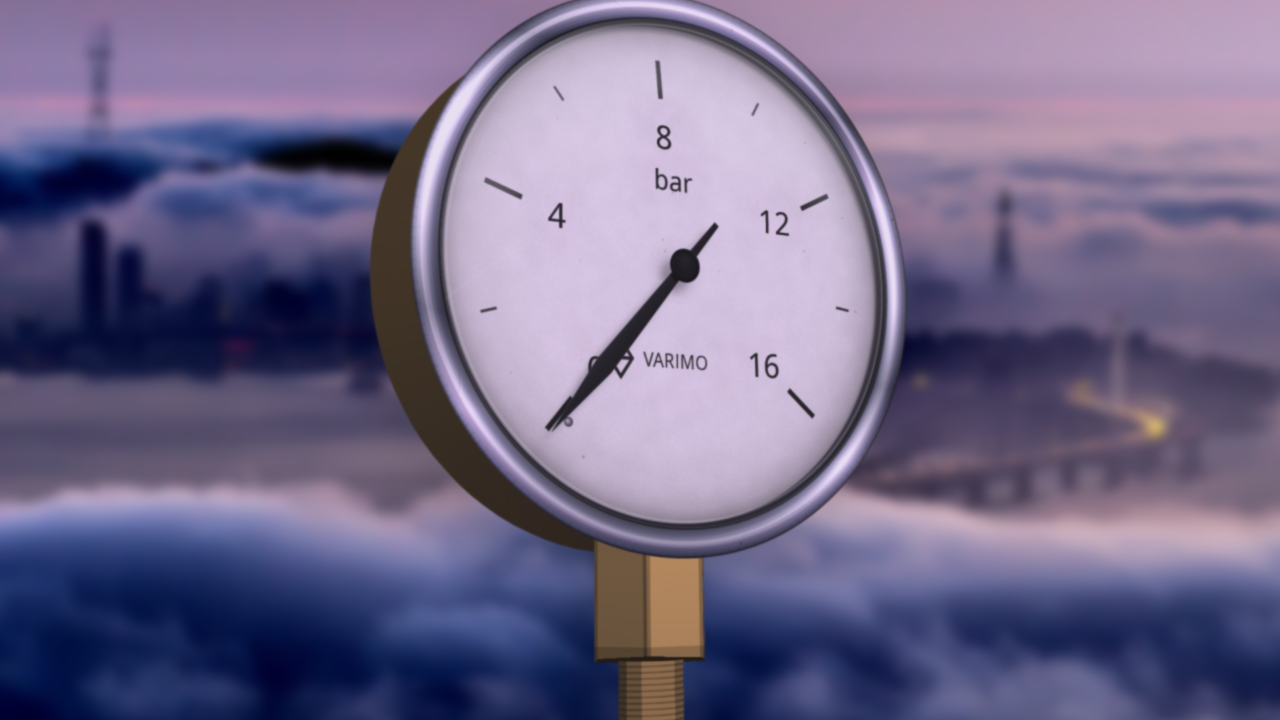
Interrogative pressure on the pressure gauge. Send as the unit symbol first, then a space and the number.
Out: bar 0
